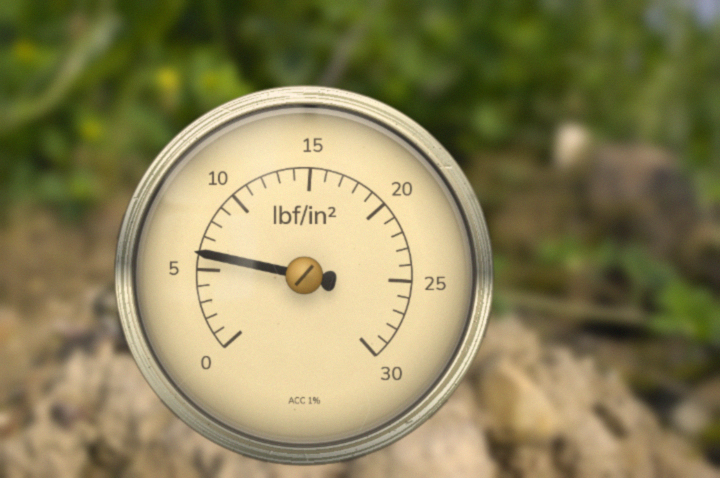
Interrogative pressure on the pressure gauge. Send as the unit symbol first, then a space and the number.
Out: psi 6
